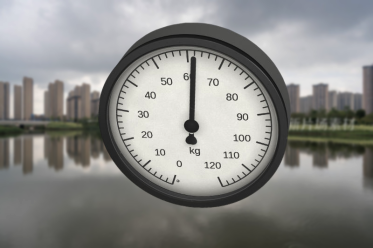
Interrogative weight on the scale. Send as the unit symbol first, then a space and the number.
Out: kg 62
